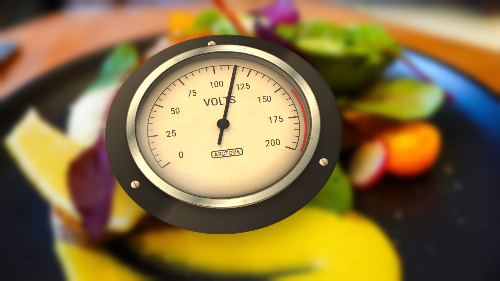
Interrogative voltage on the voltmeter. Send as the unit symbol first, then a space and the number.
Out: V 115
